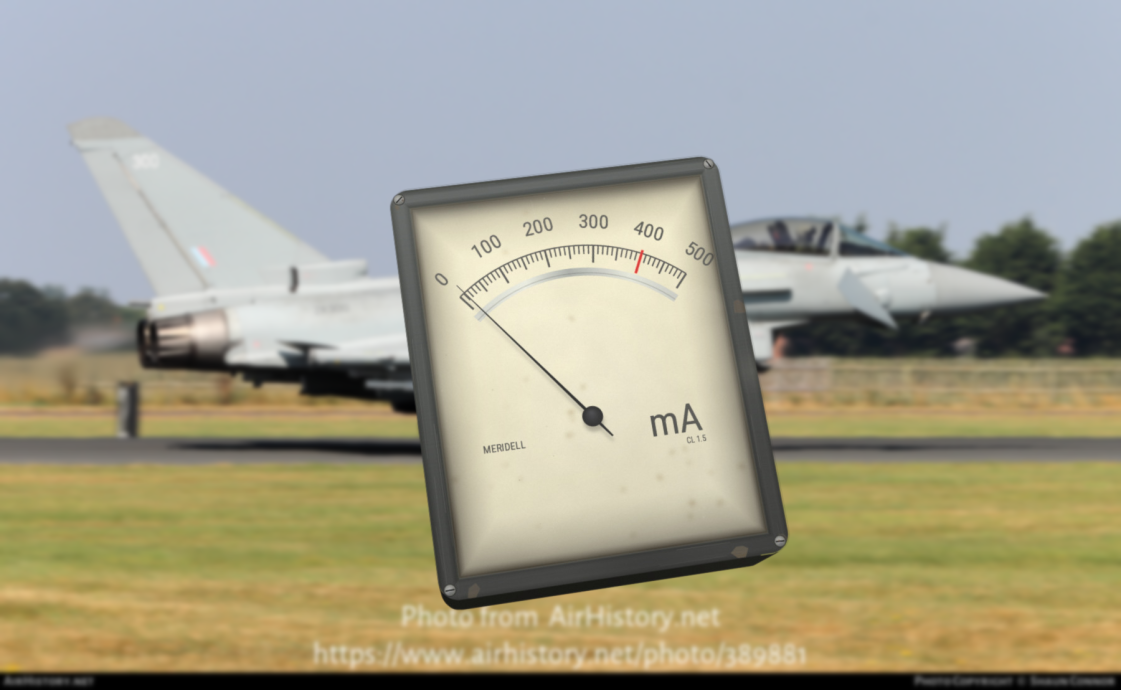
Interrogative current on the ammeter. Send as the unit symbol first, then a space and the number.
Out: mA 10
